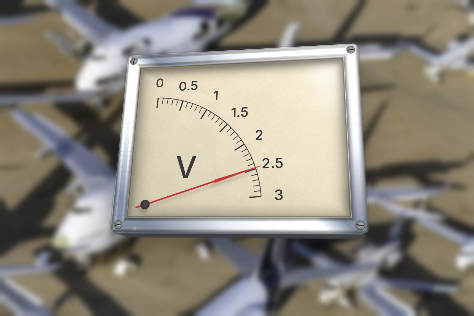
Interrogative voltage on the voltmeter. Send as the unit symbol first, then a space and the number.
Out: V 2.5
